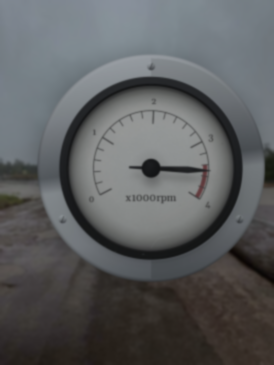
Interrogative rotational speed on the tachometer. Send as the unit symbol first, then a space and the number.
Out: rpm 3500
